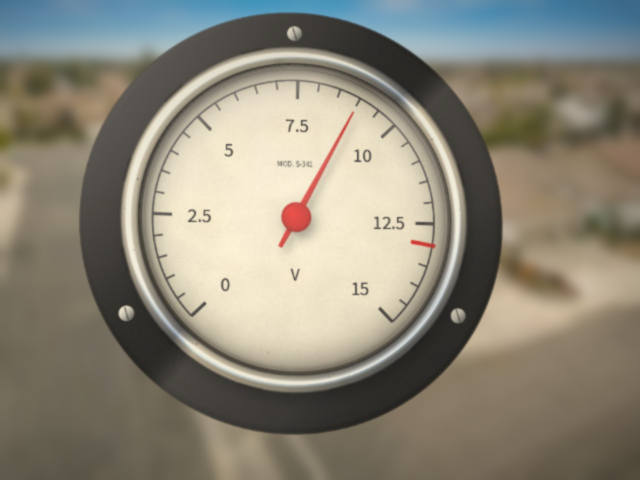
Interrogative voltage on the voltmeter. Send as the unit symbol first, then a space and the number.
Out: V 9
